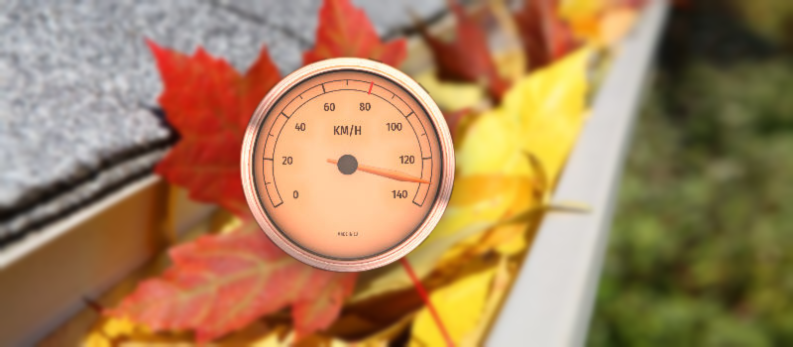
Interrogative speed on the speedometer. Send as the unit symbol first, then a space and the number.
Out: km/h 130
